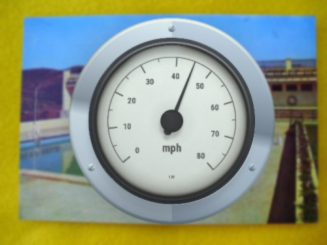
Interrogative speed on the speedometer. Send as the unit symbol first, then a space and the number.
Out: mph 45
